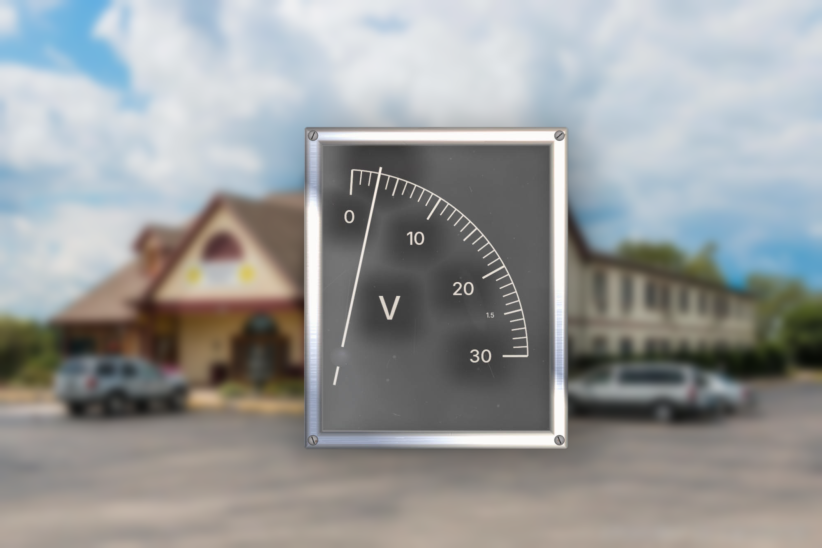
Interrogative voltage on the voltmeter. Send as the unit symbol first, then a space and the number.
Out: V 3
